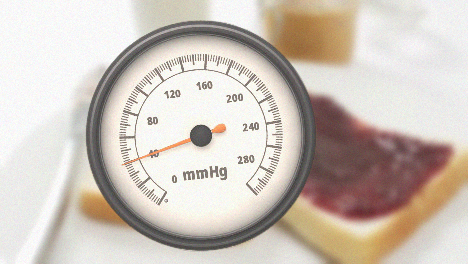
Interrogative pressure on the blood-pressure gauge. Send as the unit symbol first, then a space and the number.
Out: mmHg 40
